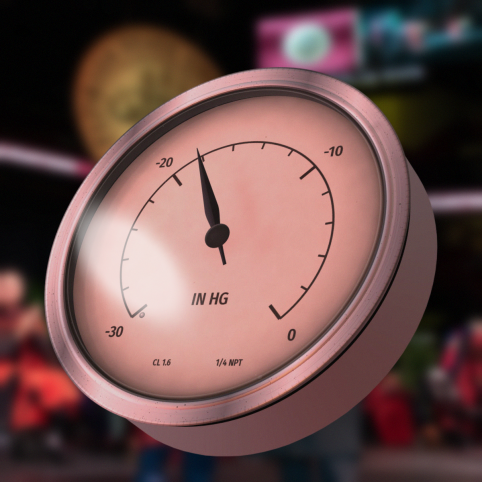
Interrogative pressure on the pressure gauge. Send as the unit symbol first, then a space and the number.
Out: inHg -18
